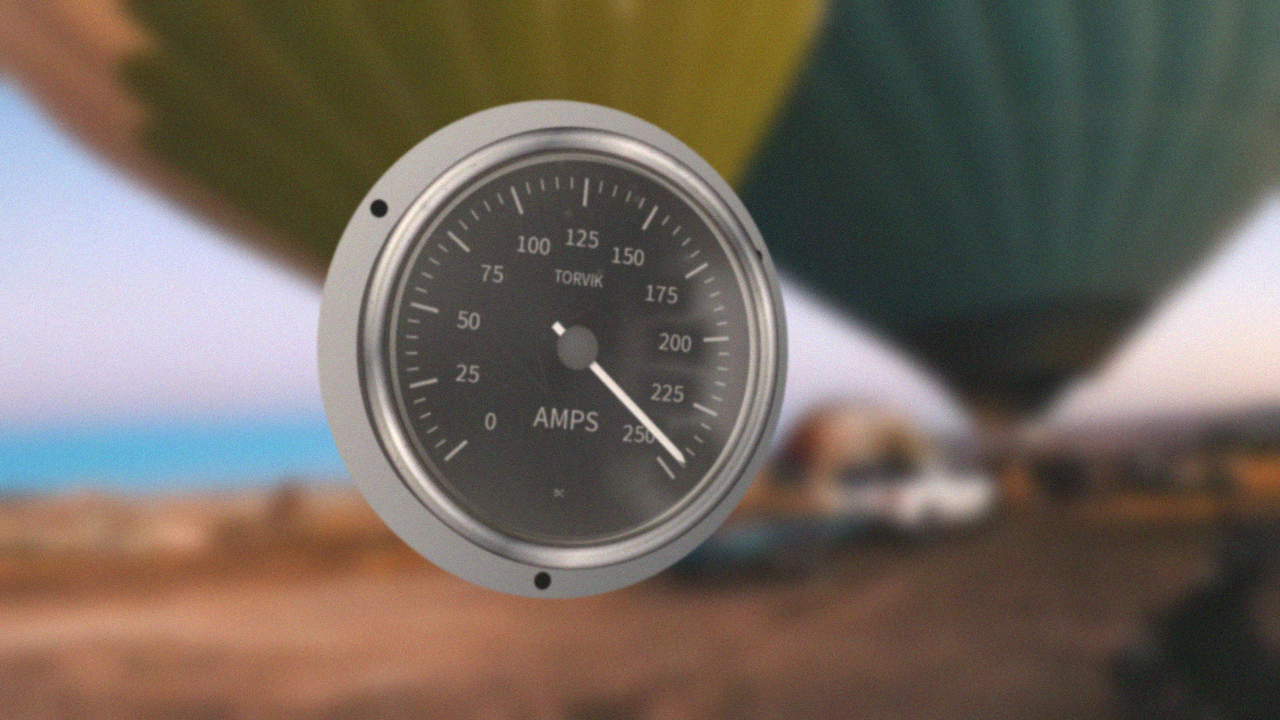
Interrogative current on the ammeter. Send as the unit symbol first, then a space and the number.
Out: A 245
